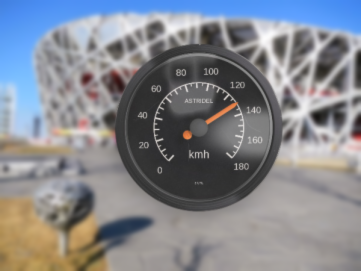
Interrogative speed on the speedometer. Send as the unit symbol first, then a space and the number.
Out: km/h 130
